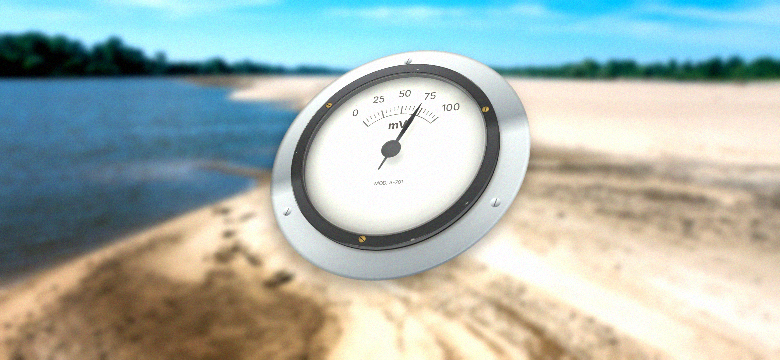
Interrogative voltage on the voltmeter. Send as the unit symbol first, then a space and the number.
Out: mV 75
